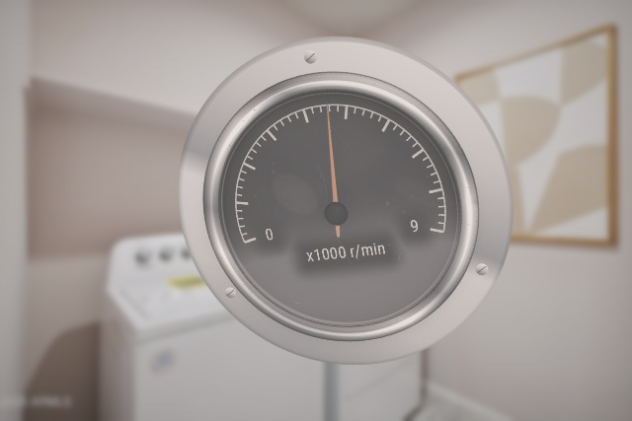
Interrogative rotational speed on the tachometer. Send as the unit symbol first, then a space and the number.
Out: rpm 4600
